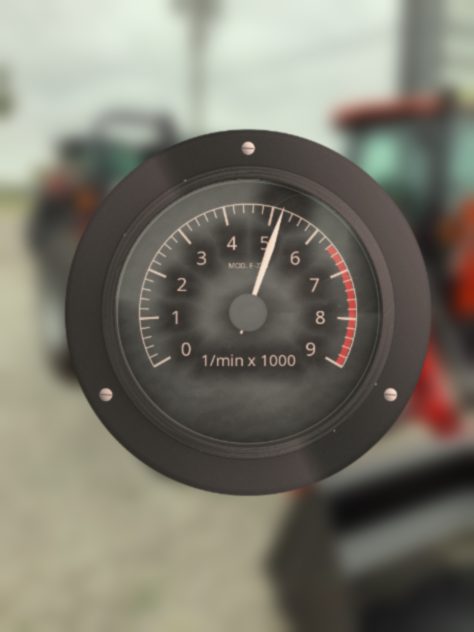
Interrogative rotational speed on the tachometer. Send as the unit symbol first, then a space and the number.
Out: rpm 5200
